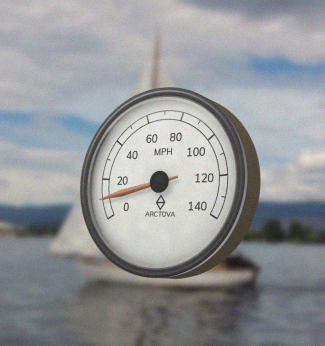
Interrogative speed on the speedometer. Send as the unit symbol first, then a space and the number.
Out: mph 10
